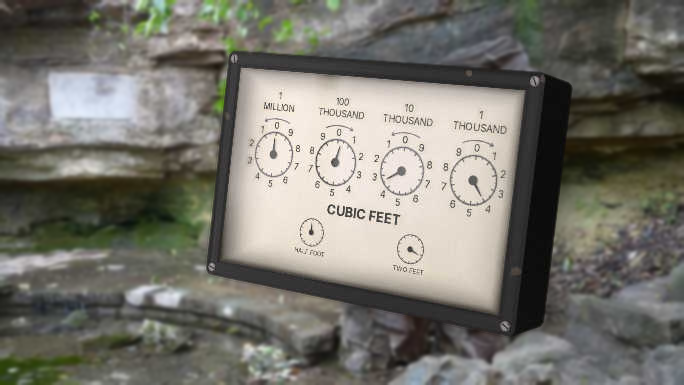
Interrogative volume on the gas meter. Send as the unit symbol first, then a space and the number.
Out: ft³ 3400
